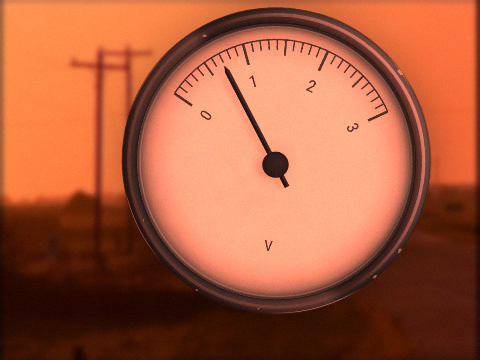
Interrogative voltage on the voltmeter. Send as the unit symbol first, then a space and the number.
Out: V 0.7
